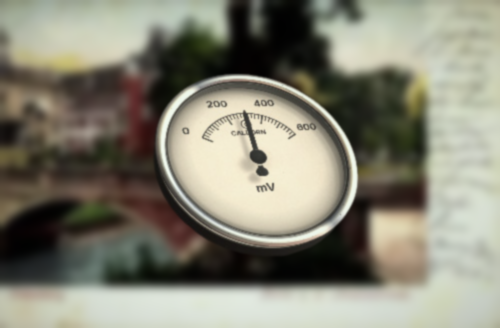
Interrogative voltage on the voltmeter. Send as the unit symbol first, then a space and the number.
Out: mV 300
